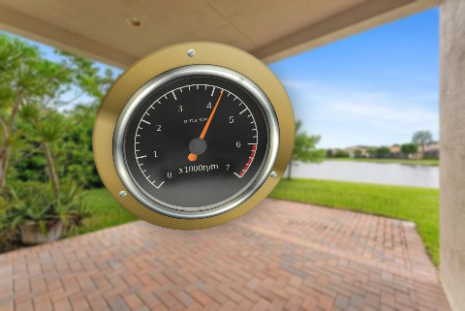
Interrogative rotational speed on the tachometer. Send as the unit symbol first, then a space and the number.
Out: rpm 4200
